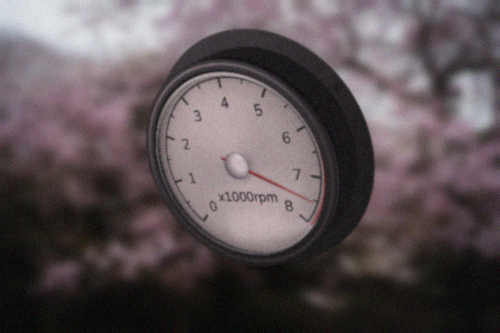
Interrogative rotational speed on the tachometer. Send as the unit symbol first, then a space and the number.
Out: rpm 7500
